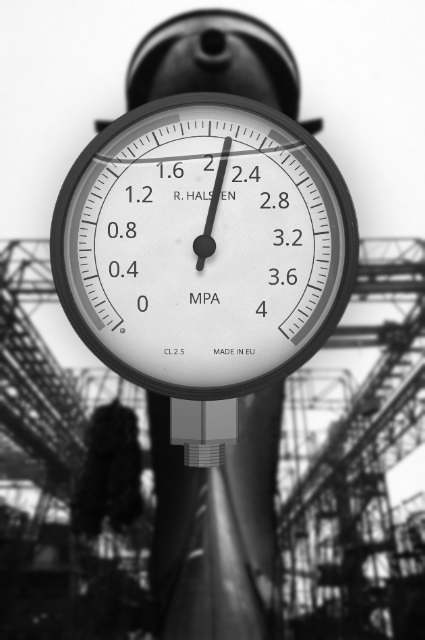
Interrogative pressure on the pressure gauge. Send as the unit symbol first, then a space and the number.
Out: MPa 2.15
